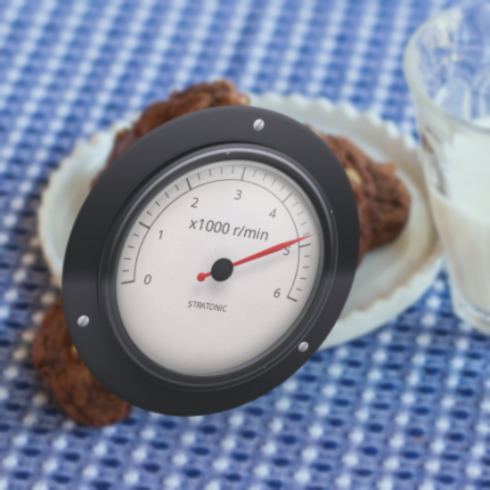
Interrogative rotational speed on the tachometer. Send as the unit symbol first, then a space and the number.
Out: rpm 4800
